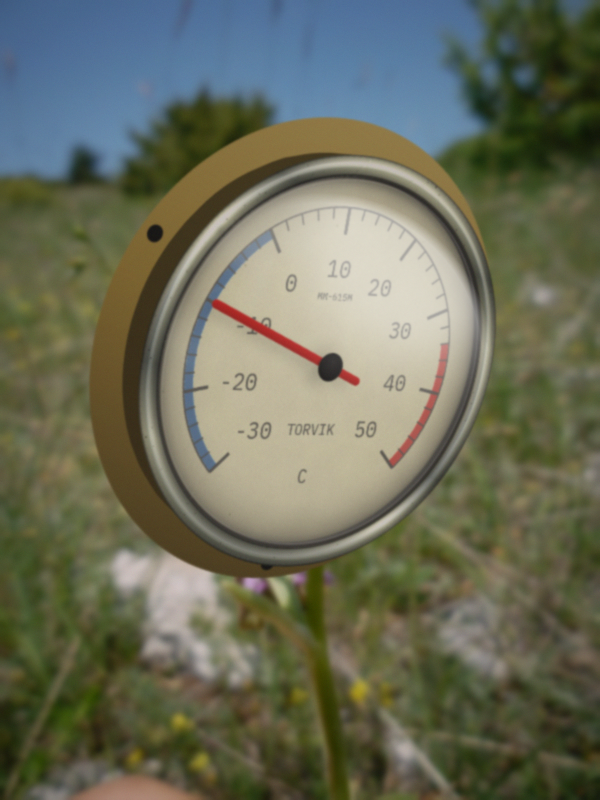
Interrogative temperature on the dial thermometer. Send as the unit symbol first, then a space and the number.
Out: °C -10
